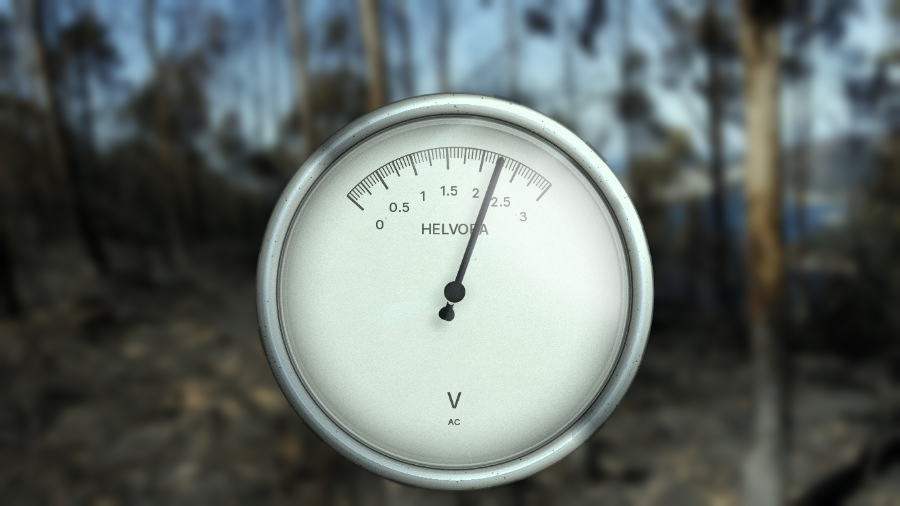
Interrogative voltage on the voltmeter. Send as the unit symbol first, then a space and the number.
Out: V 2.25
